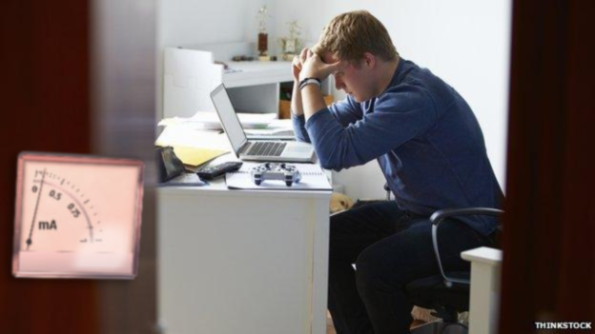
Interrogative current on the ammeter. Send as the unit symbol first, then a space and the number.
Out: mA 0.25
